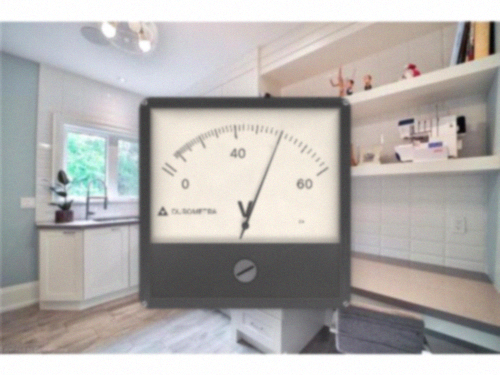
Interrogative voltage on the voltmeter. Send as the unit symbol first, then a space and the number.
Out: V 50
